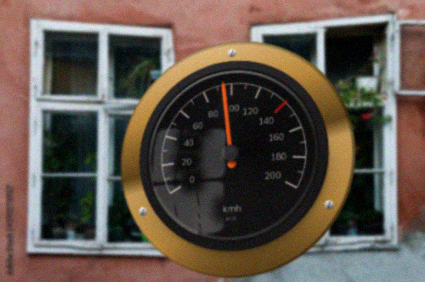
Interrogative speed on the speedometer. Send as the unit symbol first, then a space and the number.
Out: km/h 95
